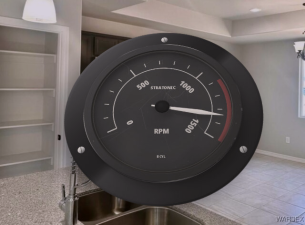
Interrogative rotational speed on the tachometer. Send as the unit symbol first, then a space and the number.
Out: rpm 1350
